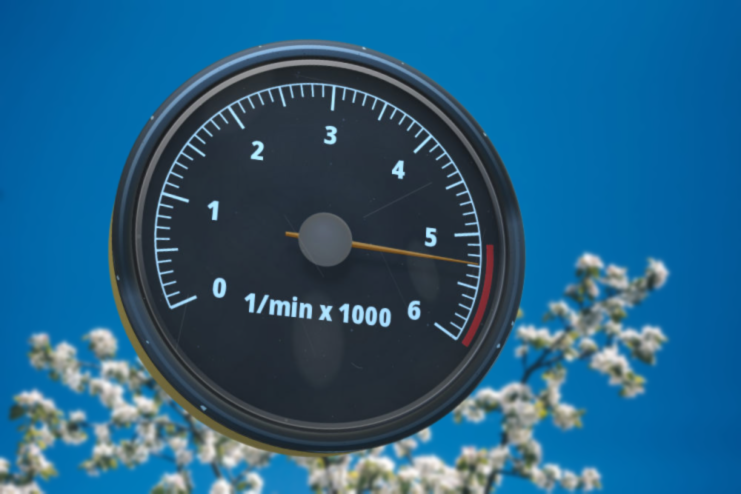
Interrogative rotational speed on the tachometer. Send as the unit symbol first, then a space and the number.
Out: rpm 5300
